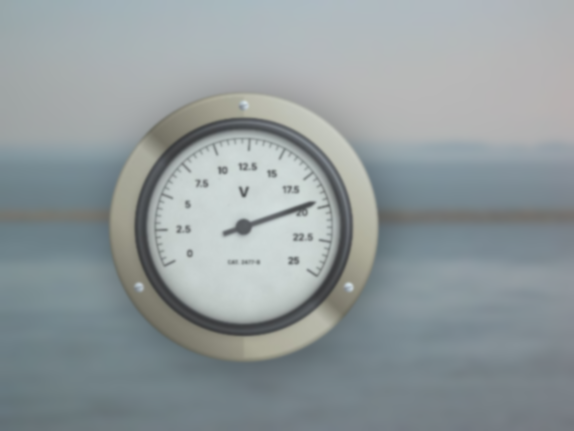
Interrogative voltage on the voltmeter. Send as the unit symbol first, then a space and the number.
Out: V 19.5
